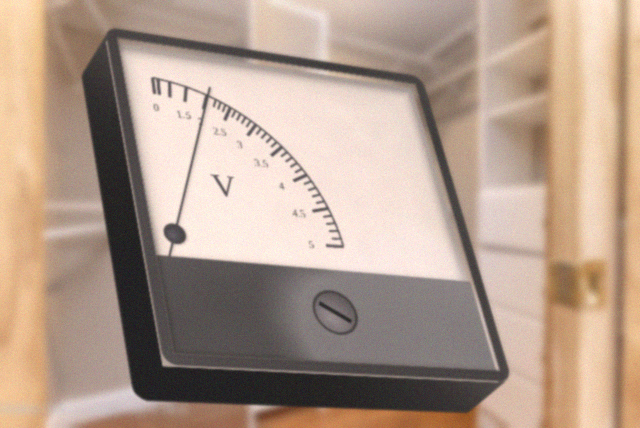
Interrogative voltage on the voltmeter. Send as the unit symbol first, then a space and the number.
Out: V 2
